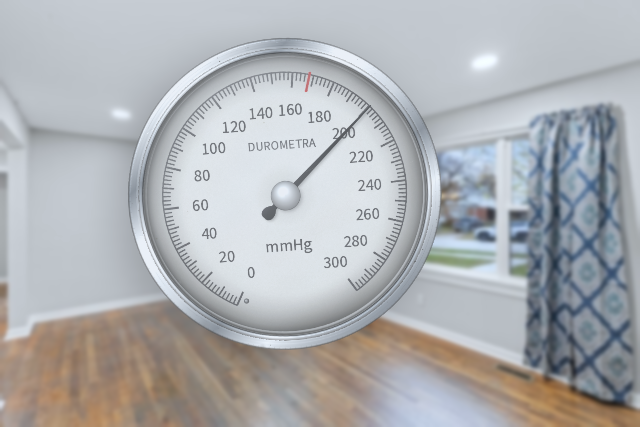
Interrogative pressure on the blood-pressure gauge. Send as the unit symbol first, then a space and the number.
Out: mmHg 200
